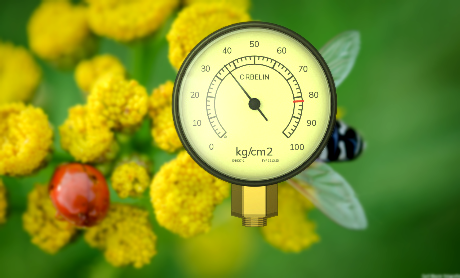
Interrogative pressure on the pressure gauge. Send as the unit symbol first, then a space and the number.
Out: kg/cm² 36
